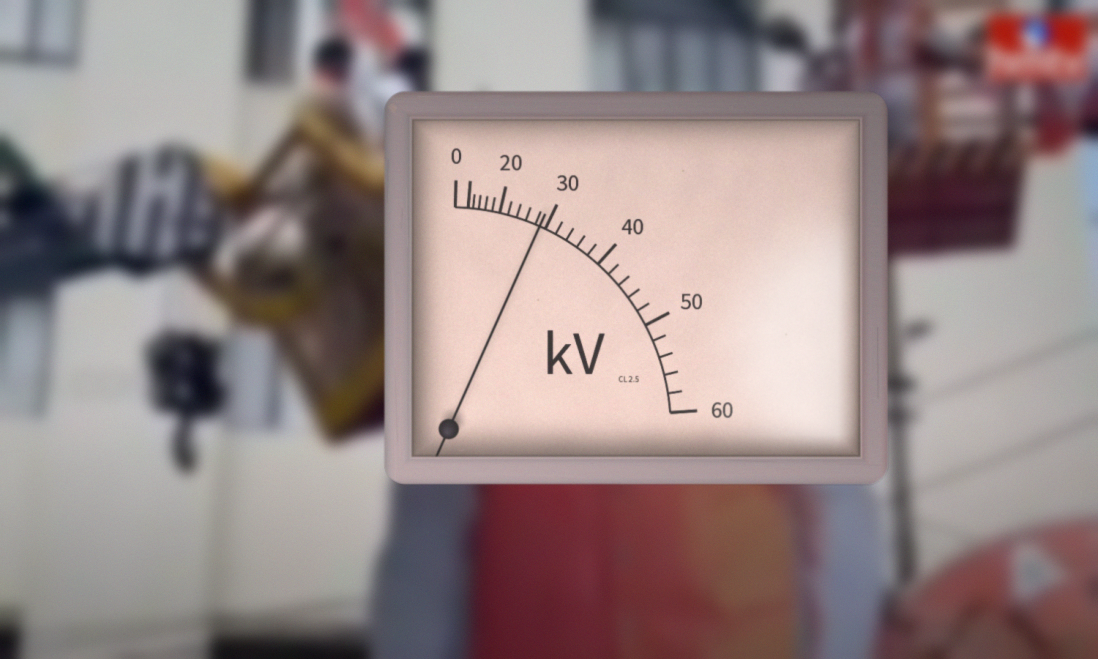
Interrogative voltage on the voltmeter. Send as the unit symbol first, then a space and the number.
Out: kV 29
